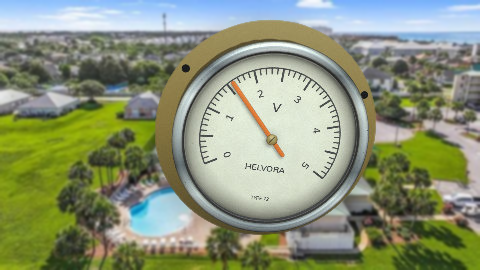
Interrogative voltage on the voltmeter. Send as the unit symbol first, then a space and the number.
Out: V 1.6
